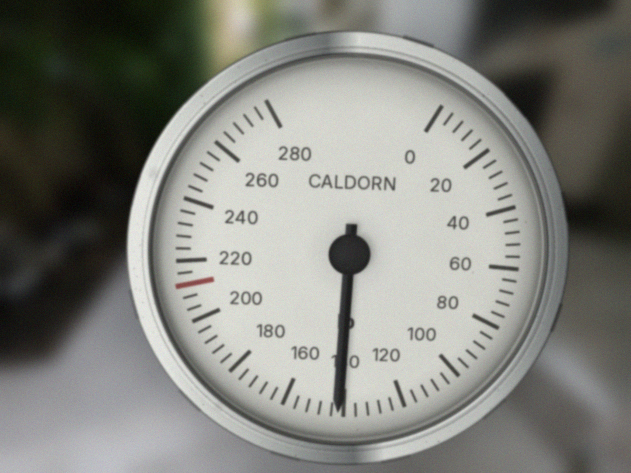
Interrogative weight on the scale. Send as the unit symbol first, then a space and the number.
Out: lb 142
